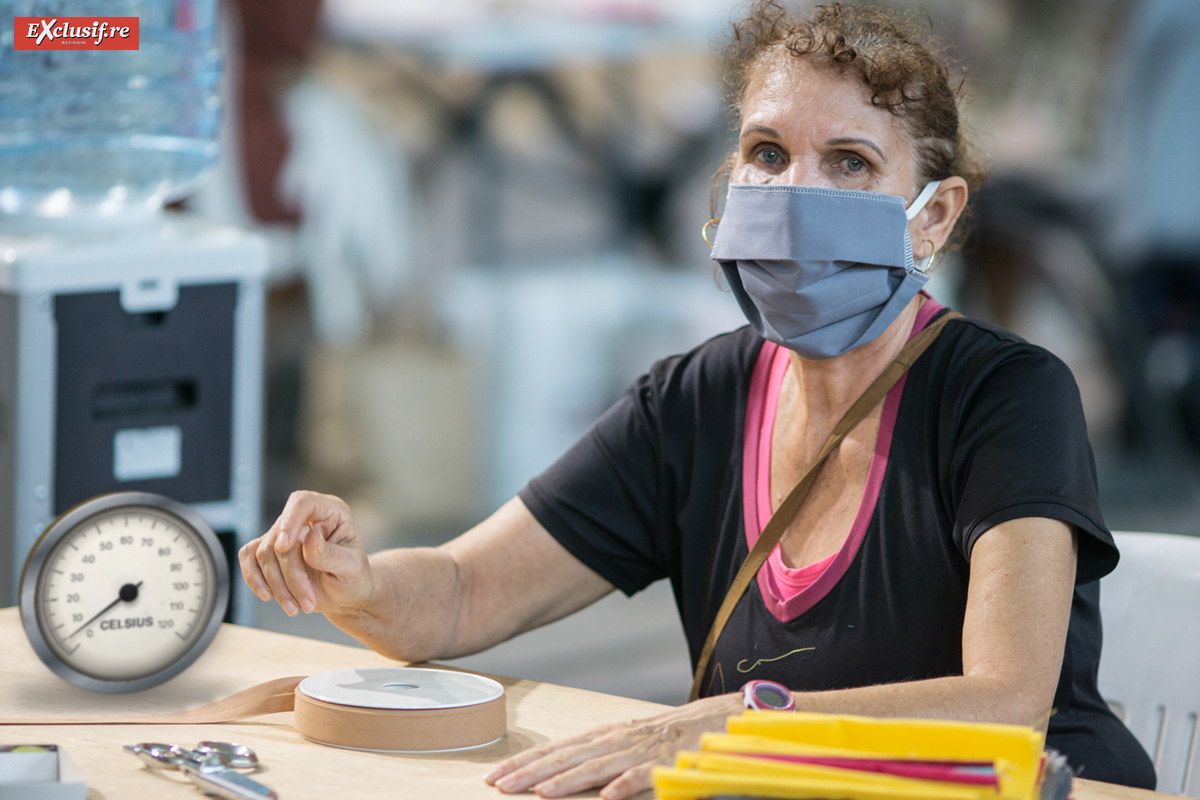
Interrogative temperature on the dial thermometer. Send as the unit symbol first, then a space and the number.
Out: °C 5
